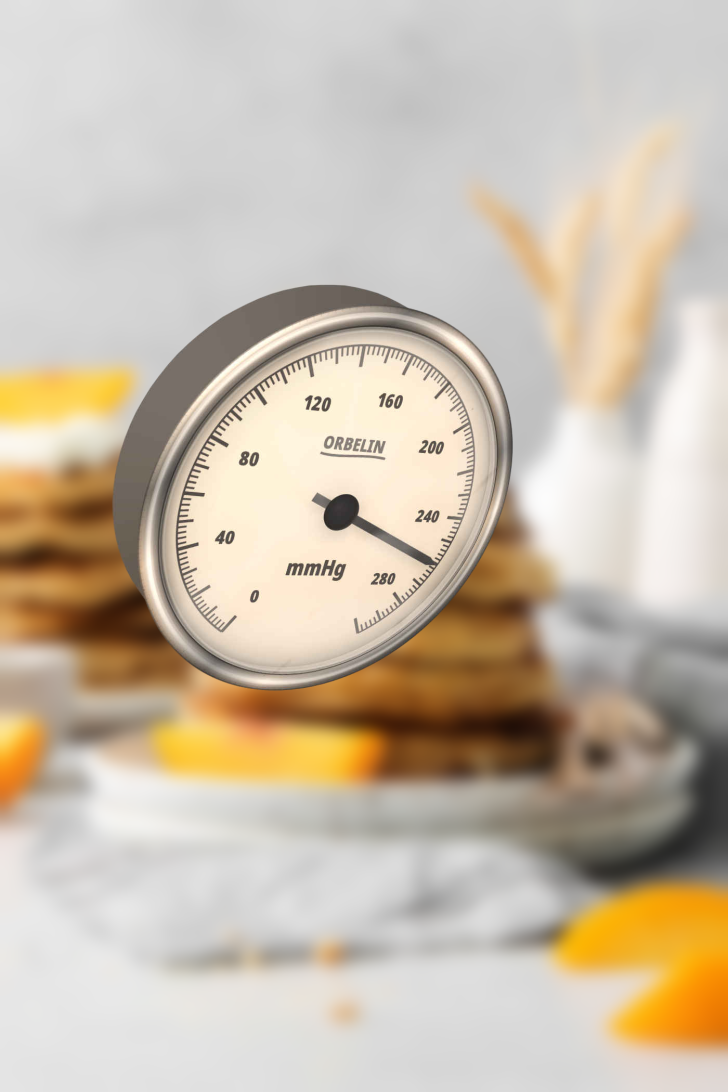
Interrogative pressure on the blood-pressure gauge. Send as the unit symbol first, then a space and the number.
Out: mmHg 260
